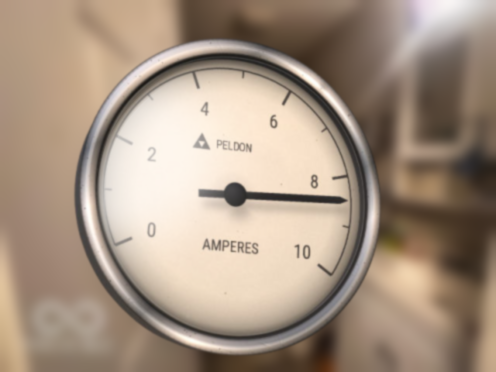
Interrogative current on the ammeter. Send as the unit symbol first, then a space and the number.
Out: A 8.5
